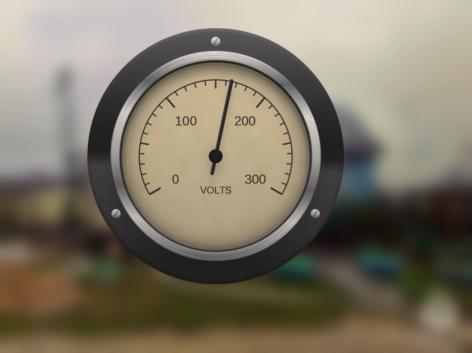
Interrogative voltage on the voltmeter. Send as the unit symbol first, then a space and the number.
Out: V 165
